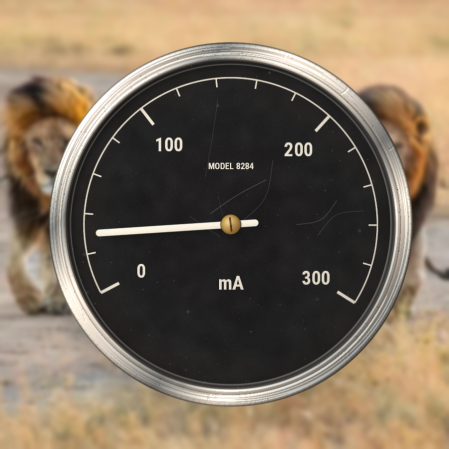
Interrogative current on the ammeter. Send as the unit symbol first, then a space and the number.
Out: mA 30
